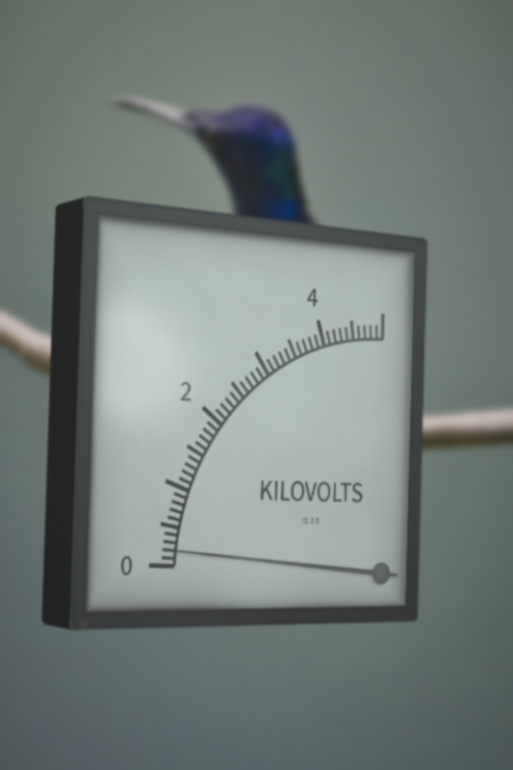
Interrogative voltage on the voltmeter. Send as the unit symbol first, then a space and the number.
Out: kV 0.2
